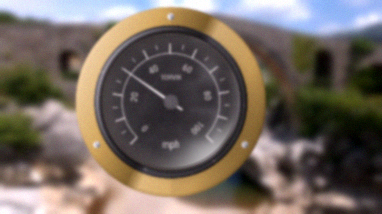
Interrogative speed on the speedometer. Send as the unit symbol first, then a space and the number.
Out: mph 30
